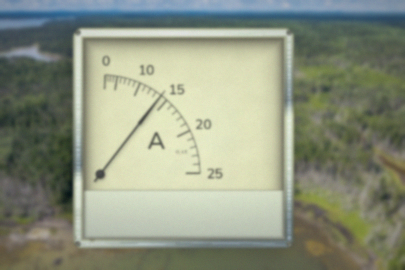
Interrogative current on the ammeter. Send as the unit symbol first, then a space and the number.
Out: A 14
